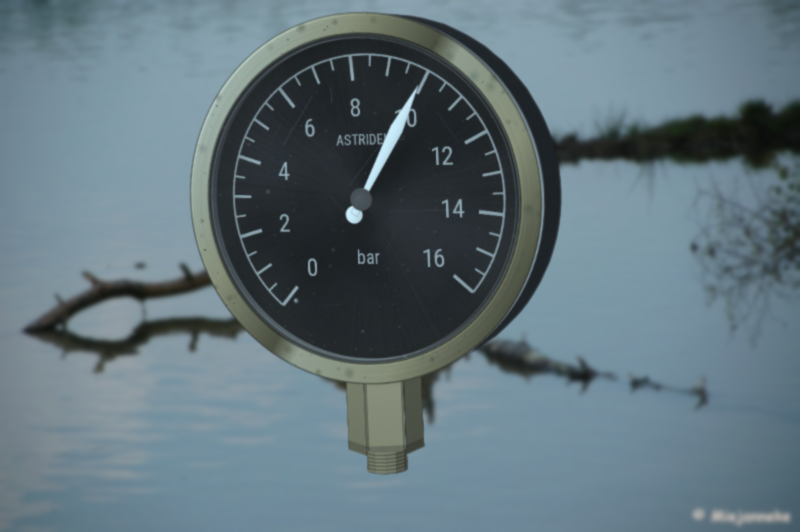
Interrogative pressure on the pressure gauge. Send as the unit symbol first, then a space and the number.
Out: bar 10
